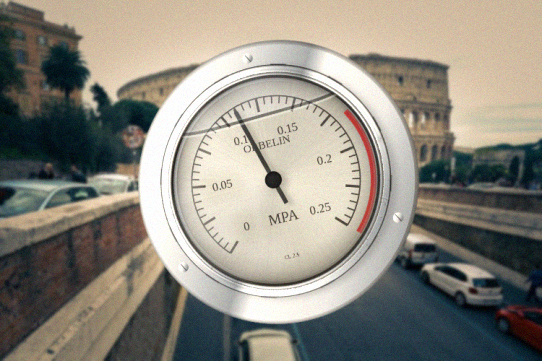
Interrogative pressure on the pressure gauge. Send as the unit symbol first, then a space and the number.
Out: MPa 0.11
